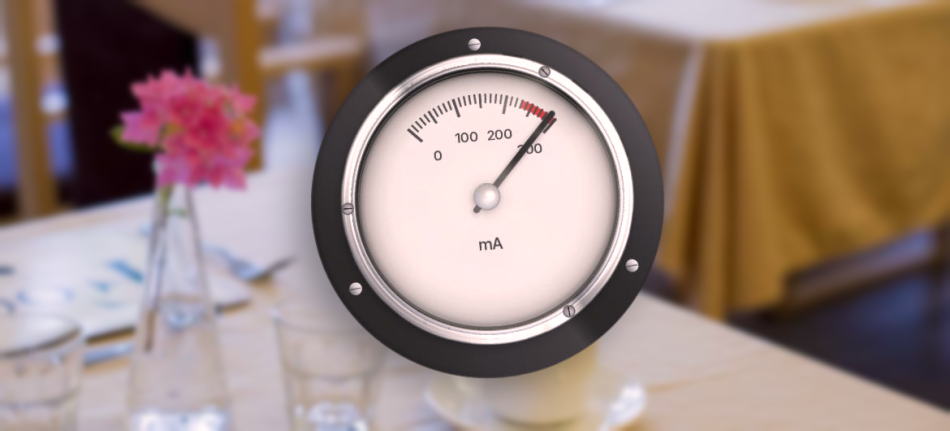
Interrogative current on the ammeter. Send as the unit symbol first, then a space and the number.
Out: mA 290
